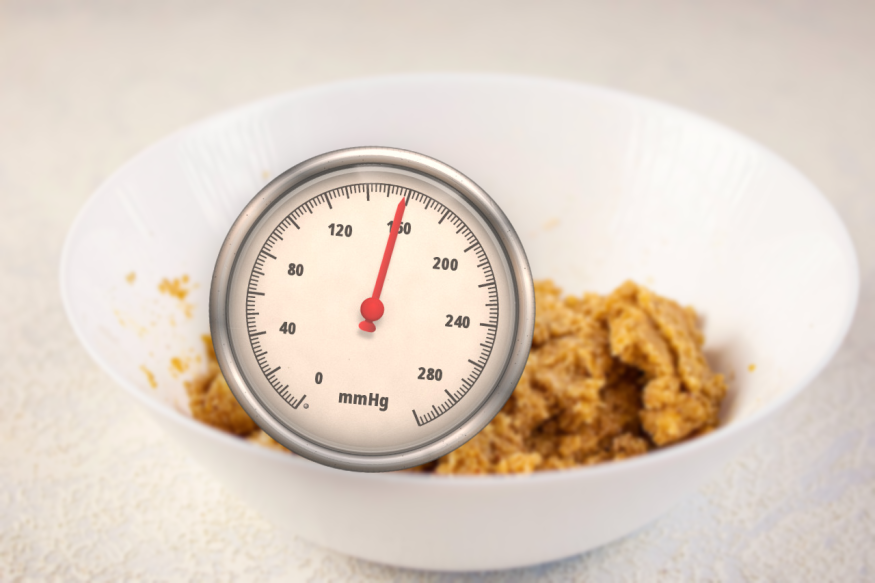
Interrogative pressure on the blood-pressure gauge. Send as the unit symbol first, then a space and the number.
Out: mmHg 158
